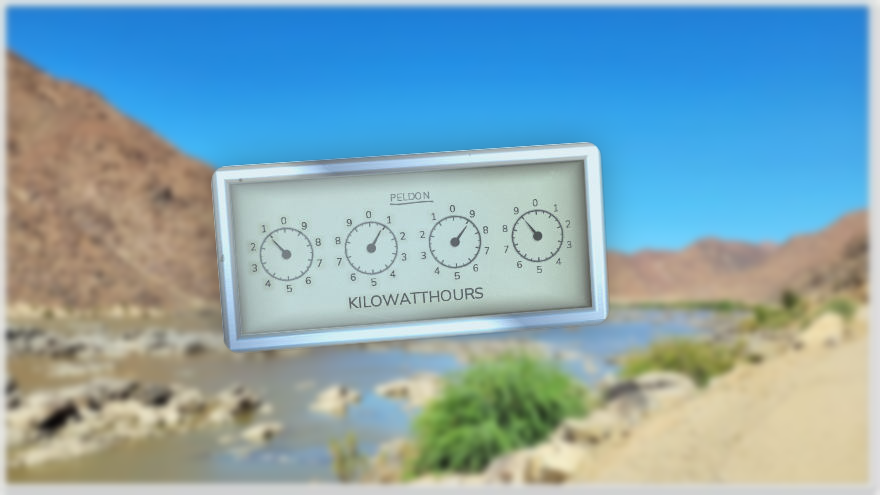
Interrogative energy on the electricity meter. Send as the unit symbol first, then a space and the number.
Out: kWh 1089
